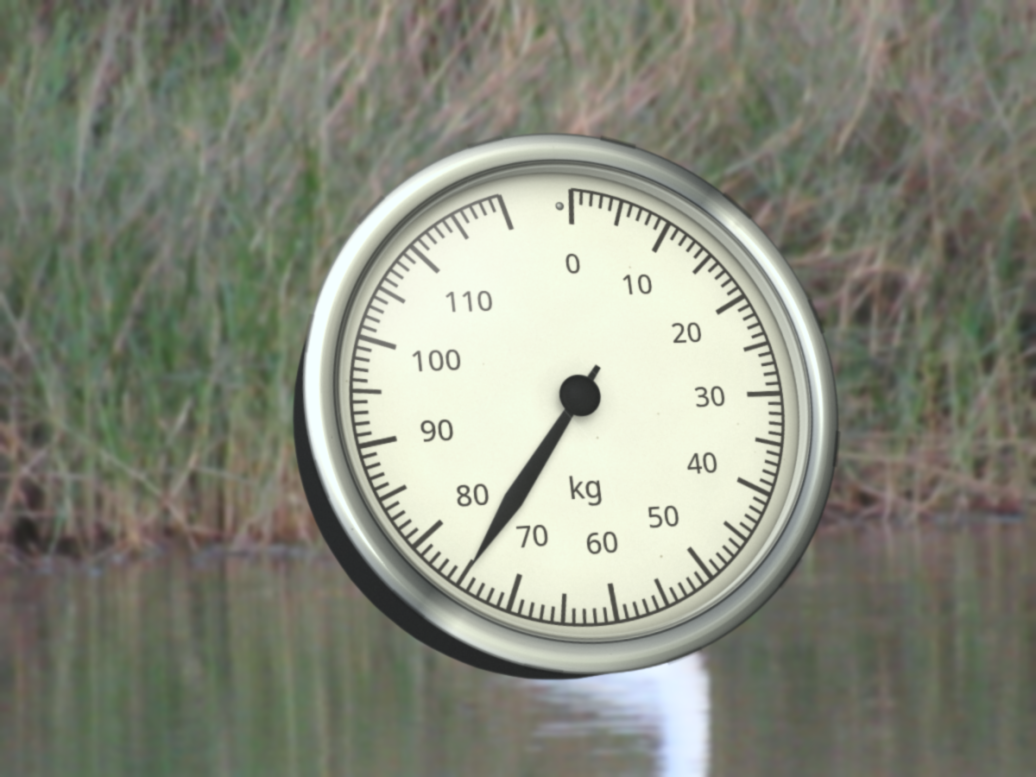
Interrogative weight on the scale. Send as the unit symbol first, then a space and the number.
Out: kg 75
